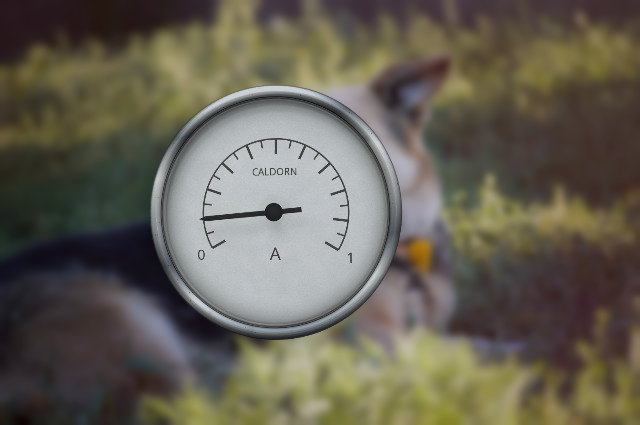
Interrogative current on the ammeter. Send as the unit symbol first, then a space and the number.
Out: A 0.1
